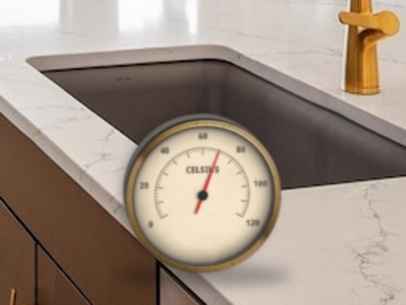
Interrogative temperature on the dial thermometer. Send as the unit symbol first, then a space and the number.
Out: °C 70
